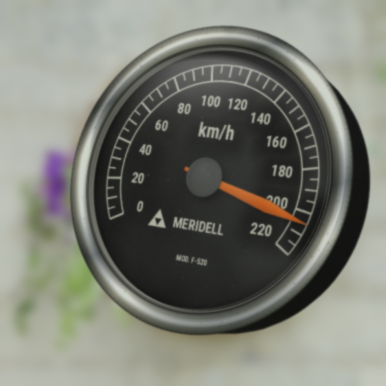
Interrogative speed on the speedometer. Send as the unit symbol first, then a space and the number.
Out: km/h 205
